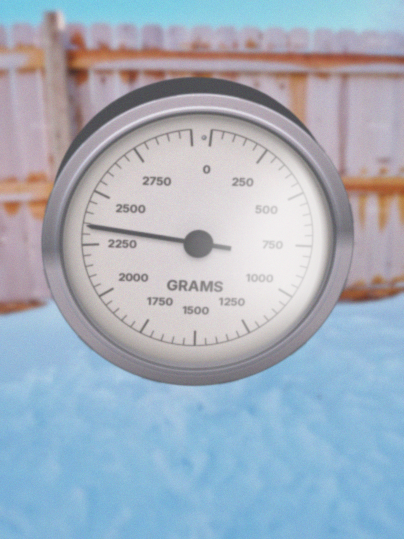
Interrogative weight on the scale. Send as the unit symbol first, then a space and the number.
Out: g 2350
